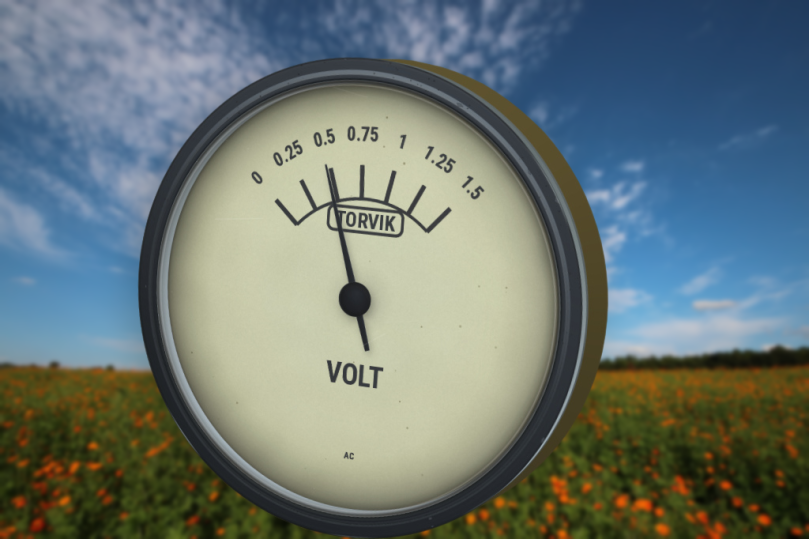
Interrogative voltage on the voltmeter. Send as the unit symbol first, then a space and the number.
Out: V 0.5
